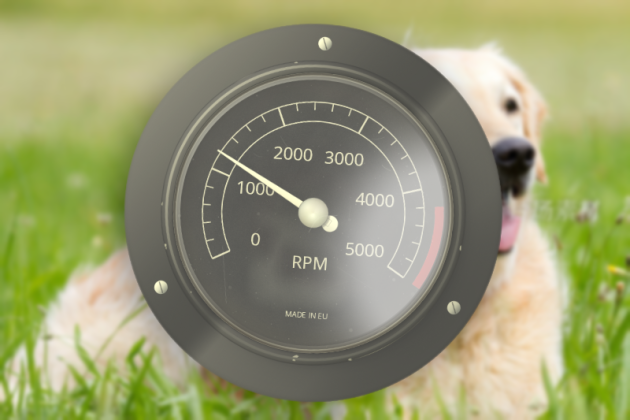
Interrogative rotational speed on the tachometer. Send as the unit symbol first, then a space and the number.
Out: rpm 1200
